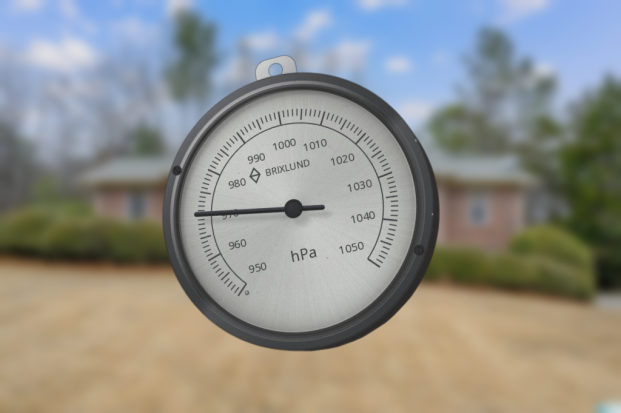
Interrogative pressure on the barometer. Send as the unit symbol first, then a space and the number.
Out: hPa 970
